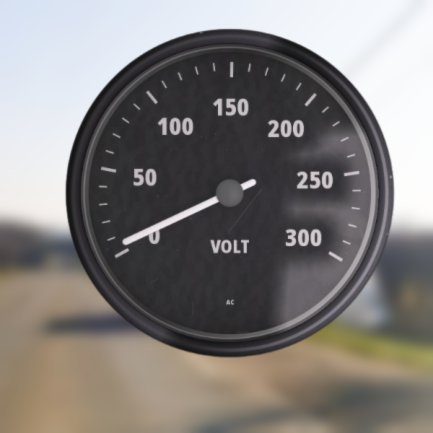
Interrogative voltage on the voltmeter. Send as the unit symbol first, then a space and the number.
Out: V 5
